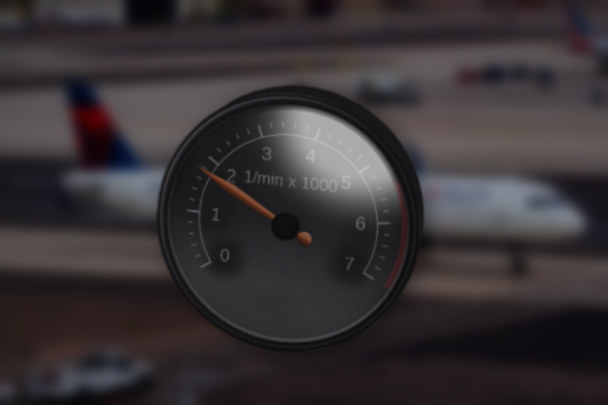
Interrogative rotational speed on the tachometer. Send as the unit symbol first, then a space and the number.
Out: rpm 1800
